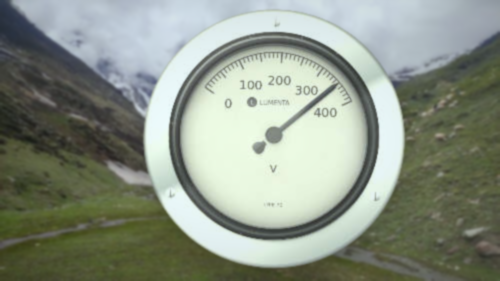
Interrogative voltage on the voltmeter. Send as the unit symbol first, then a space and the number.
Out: V 350
